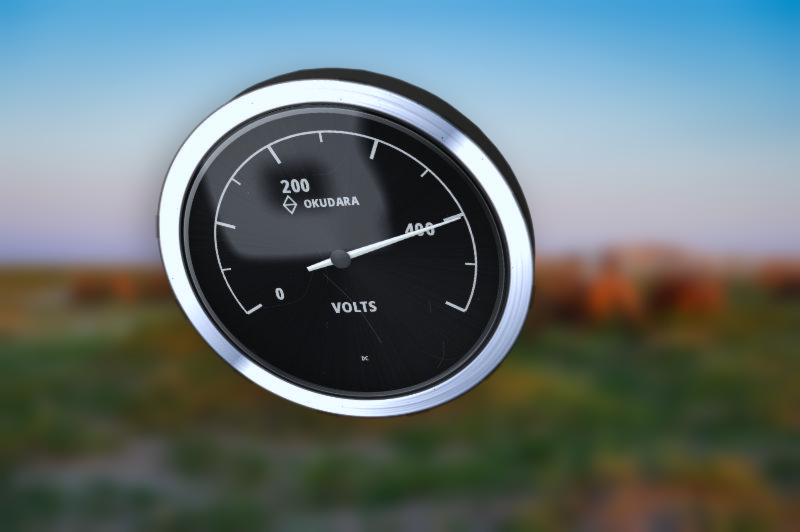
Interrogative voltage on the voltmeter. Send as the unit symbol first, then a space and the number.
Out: V 400
